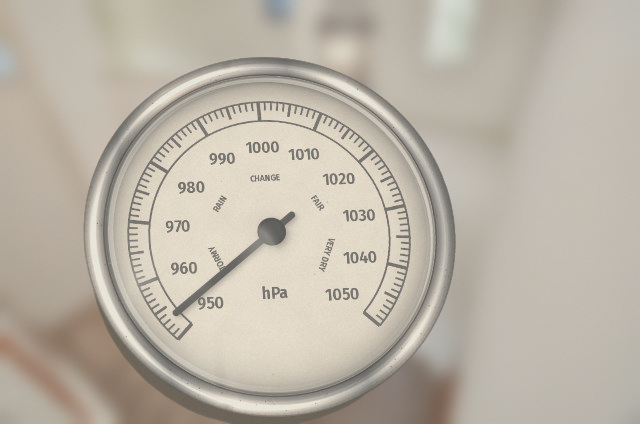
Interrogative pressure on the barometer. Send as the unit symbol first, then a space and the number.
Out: hPa 953
